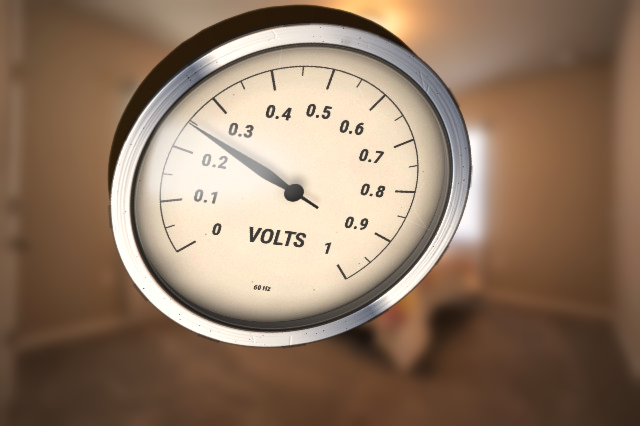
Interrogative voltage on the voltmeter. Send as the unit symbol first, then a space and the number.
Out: V 0.25
